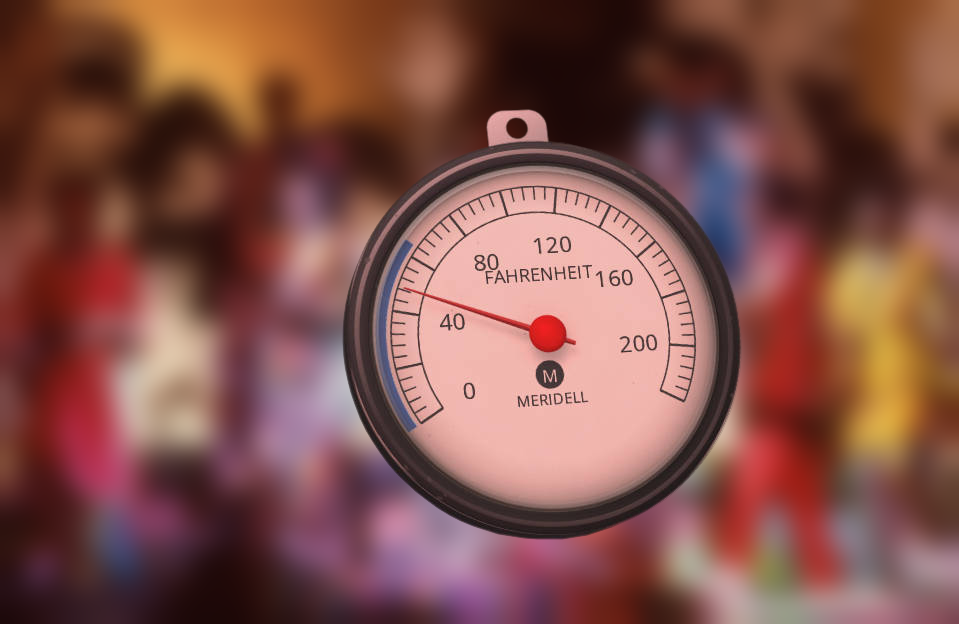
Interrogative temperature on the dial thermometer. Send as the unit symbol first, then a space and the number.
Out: °F 48
